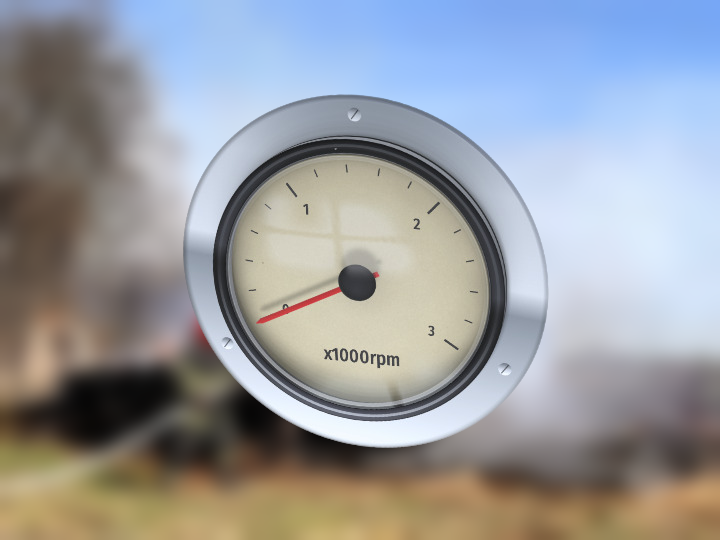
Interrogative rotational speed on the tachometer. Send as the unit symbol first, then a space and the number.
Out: rpm 0
